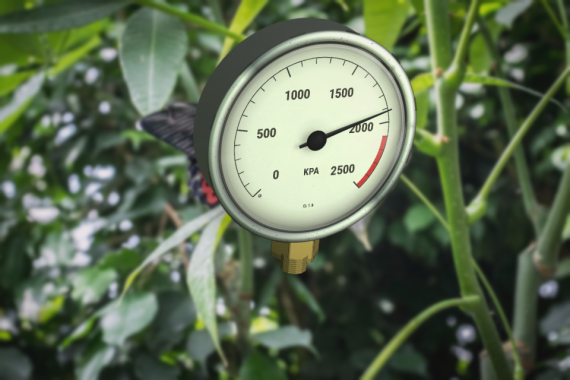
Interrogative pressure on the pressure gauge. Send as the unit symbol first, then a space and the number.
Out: kPa 1900
